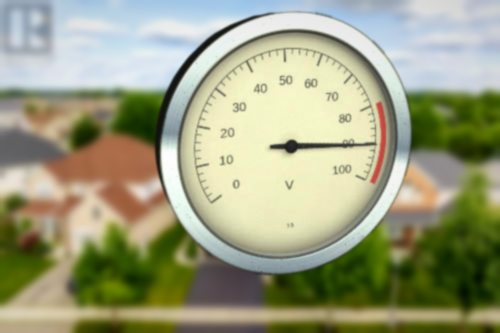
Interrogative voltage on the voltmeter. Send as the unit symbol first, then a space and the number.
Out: V 90
